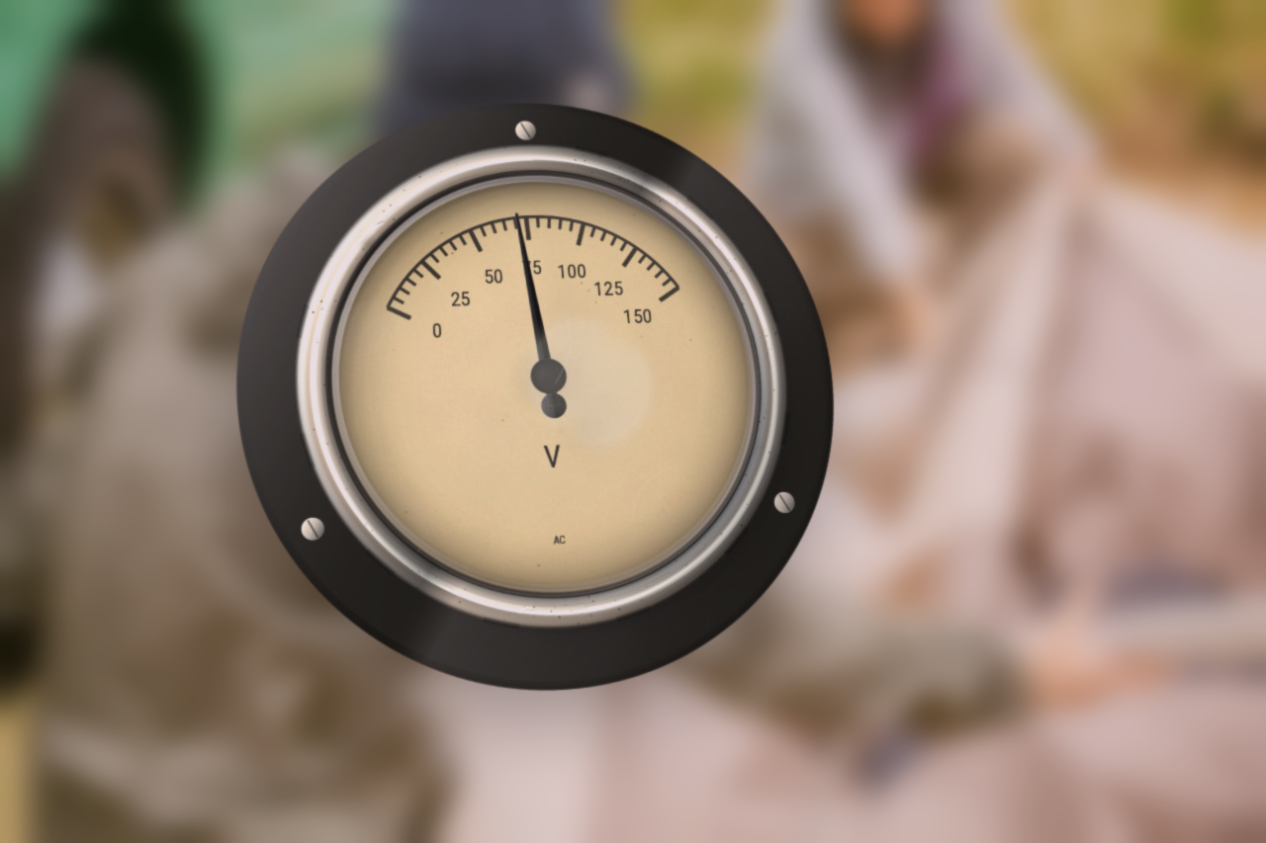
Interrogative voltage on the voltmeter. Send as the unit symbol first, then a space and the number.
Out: V 70
